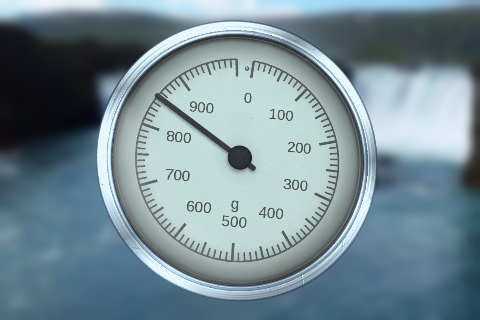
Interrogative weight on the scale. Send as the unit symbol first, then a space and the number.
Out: g 850
